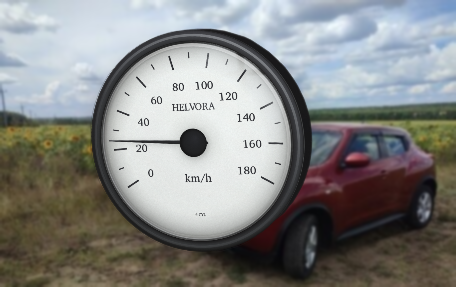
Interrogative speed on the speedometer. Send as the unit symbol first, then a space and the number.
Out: km/h 25
